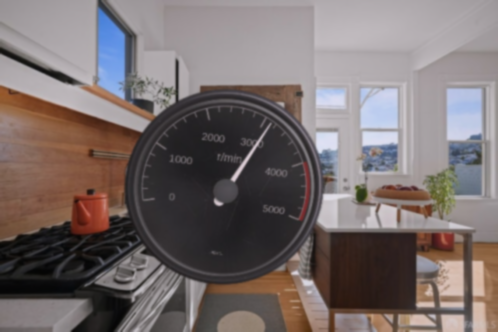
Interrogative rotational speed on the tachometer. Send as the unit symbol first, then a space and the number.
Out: rpm 3100
